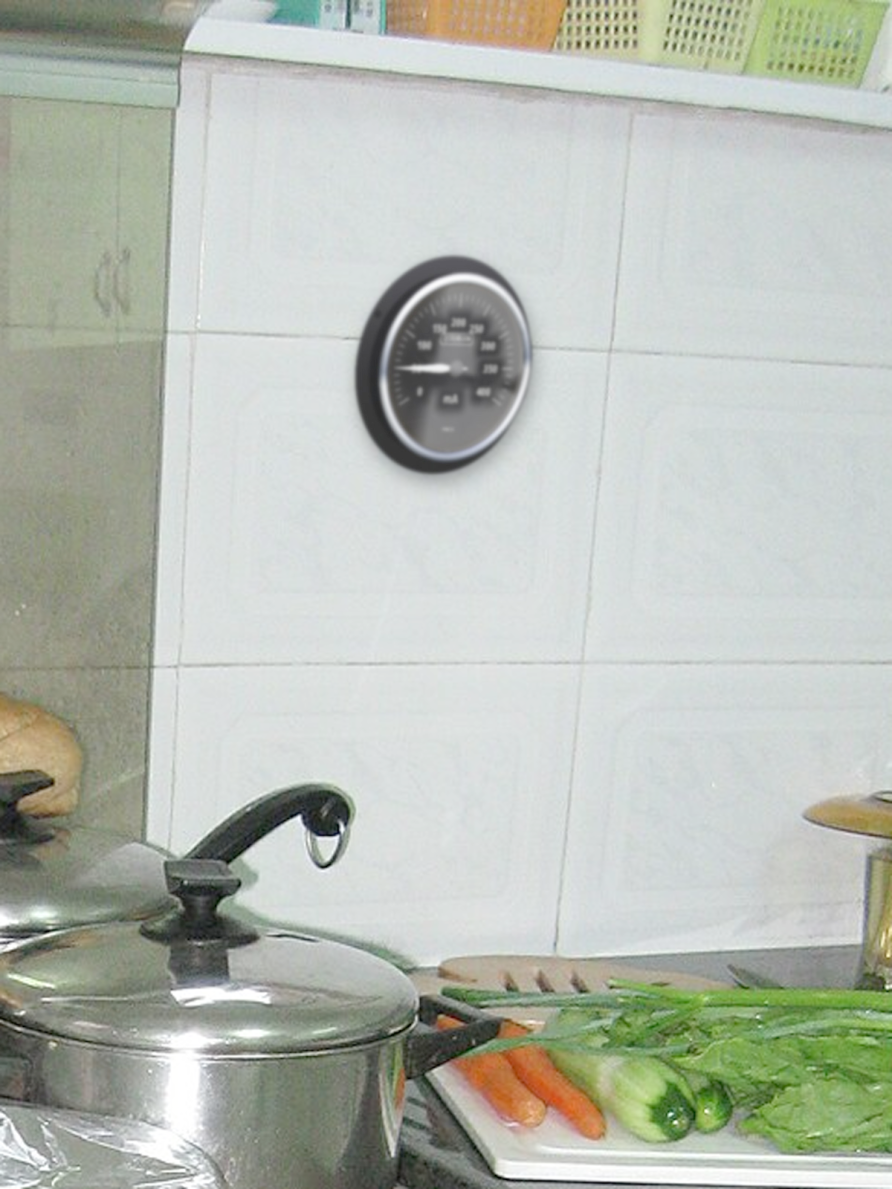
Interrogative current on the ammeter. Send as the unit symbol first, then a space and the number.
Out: mA 50
